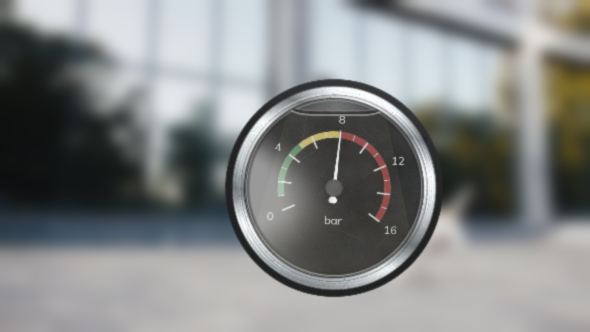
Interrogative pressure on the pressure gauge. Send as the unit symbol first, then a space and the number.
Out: bar 8
